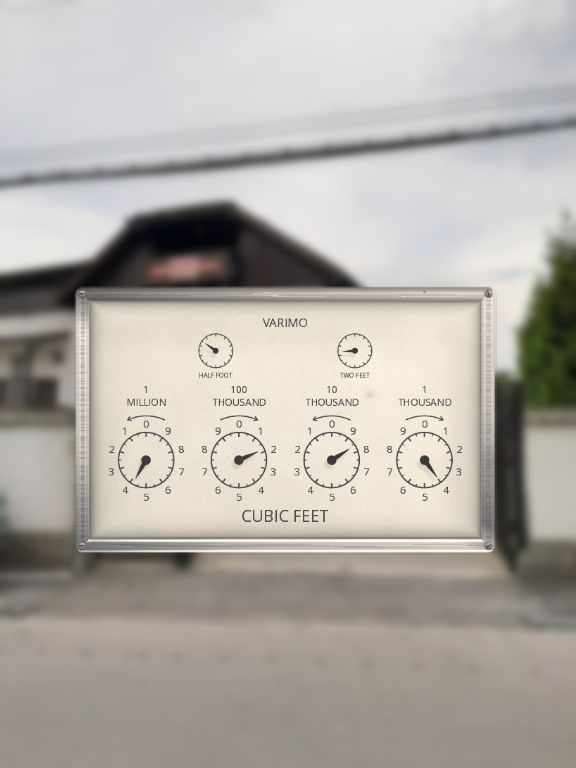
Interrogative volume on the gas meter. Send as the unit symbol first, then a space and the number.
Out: ft³ 418400
